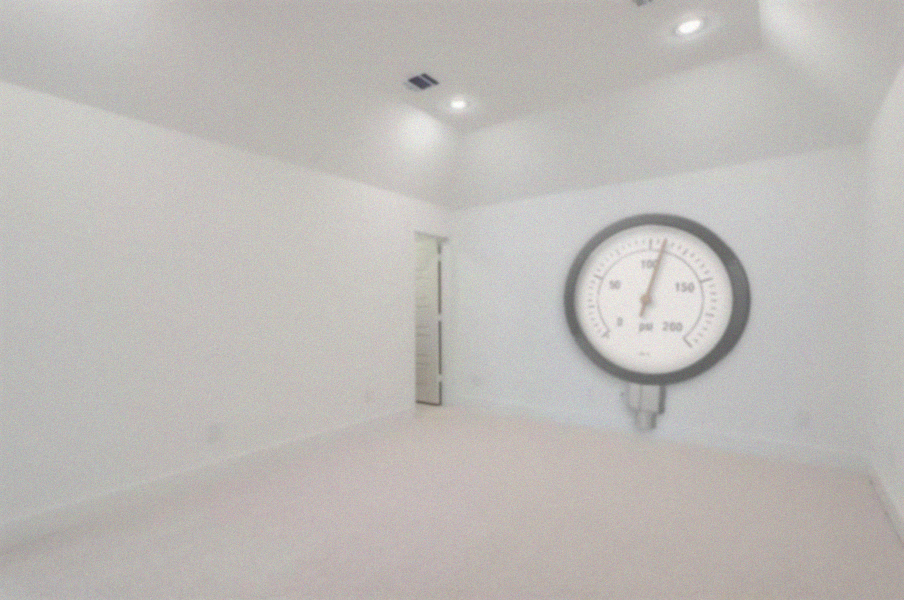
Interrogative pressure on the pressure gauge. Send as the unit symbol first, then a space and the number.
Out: psi 110
